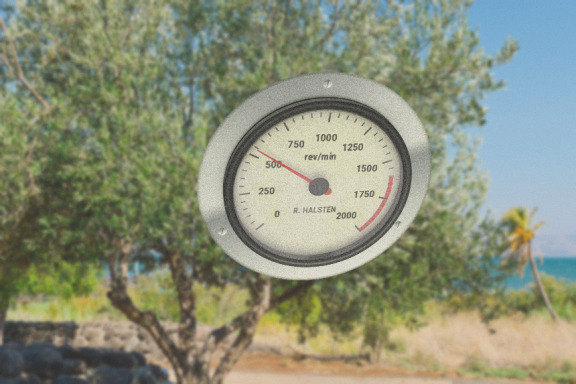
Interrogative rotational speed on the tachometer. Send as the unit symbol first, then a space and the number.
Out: rpm 550
